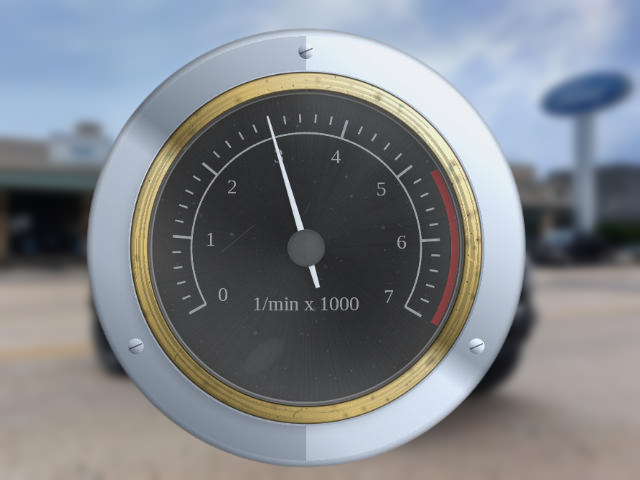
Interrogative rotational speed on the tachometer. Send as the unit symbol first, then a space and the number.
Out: rpm 3000
